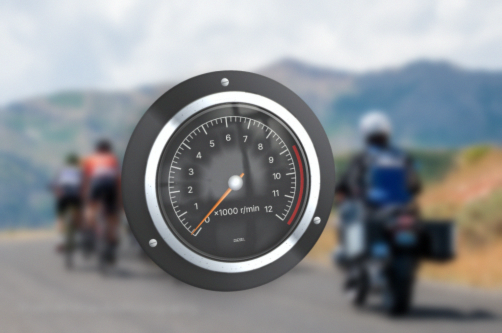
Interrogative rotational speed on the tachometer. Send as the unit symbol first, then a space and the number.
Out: rpm 200
